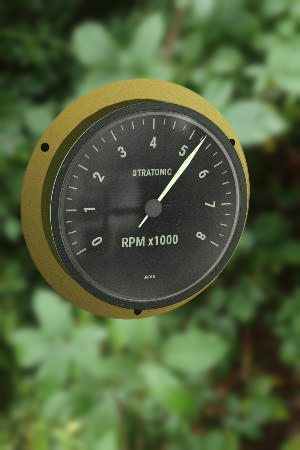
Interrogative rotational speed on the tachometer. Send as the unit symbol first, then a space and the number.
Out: rpm 5250
